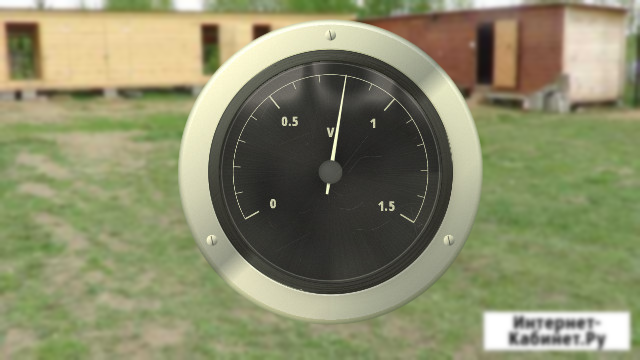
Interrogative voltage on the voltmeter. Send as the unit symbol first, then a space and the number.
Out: V 0.8
